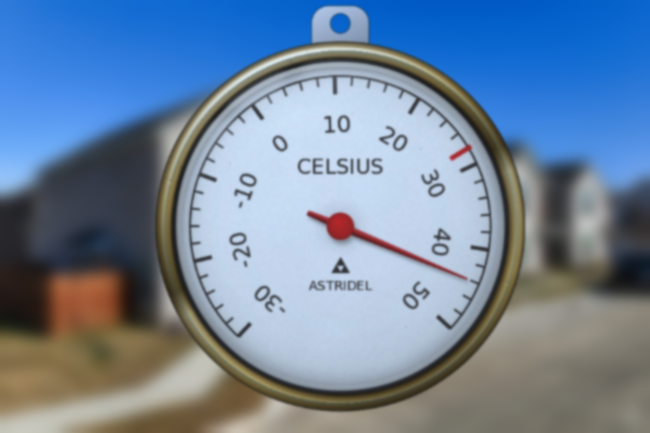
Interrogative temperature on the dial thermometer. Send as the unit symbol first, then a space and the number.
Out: °C 44
